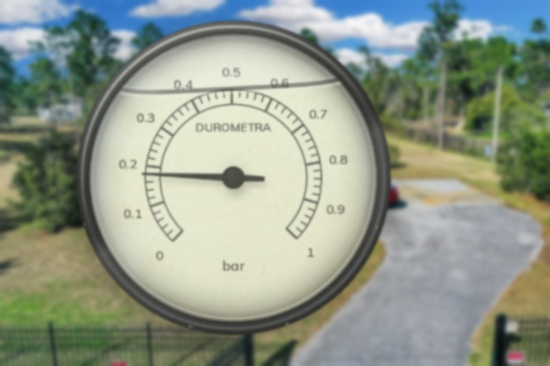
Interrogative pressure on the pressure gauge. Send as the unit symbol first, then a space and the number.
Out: bar 0.18
